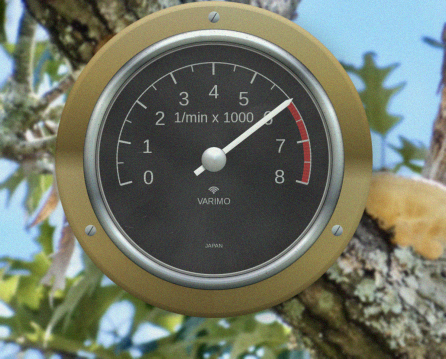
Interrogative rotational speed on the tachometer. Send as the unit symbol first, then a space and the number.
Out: rpm 6000
